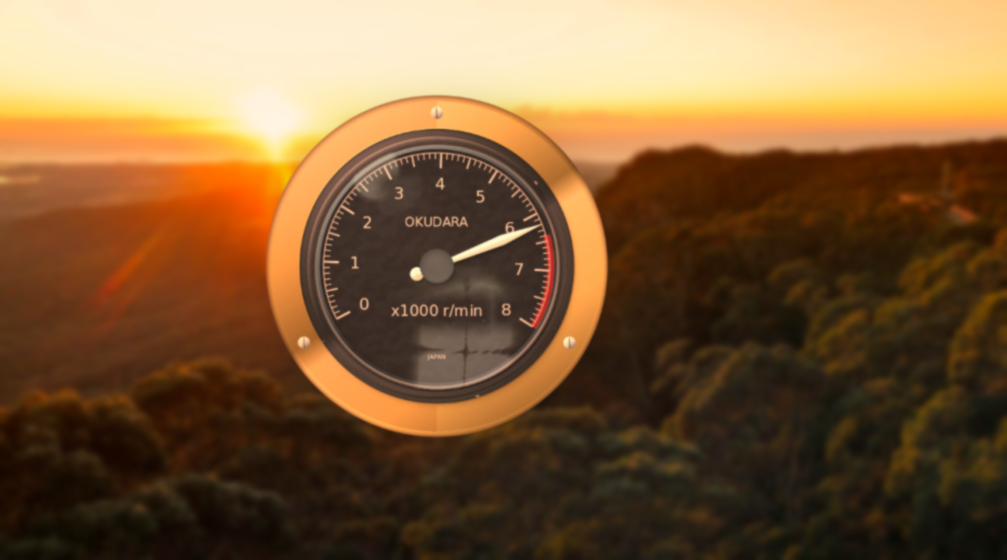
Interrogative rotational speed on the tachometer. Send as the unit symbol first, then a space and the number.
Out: rpm 6200
